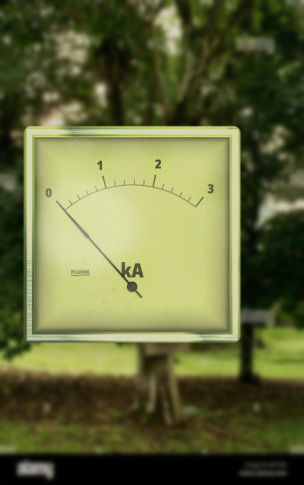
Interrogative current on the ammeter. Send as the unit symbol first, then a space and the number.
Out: kA 0
